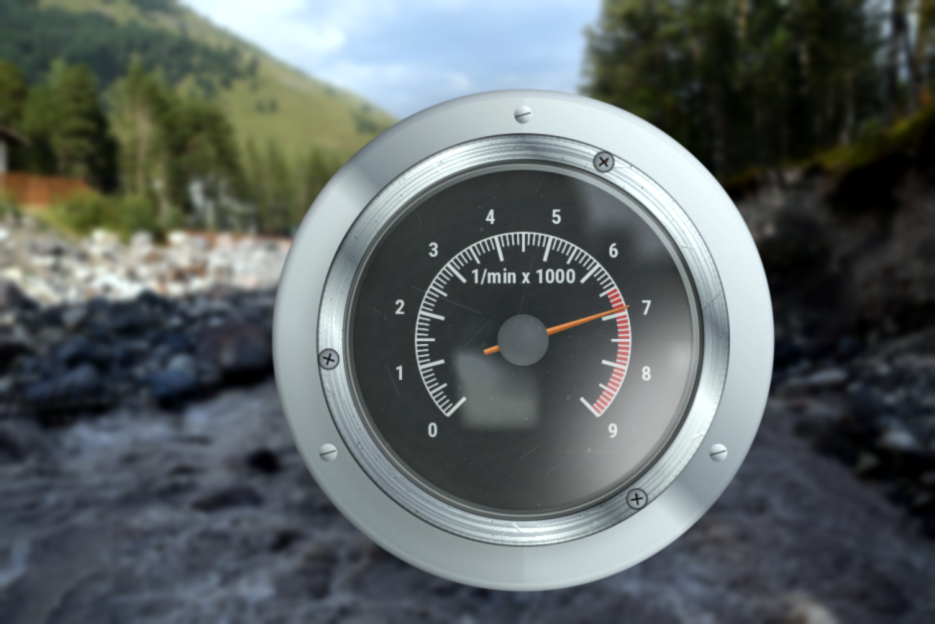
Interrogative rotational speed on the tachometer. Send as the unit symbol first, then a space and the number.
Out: rpm 6900
